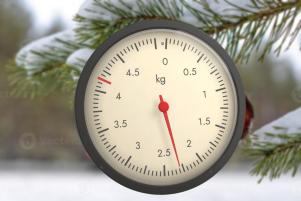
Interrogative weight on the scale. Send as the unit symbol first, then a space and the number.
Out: kg 2.3
